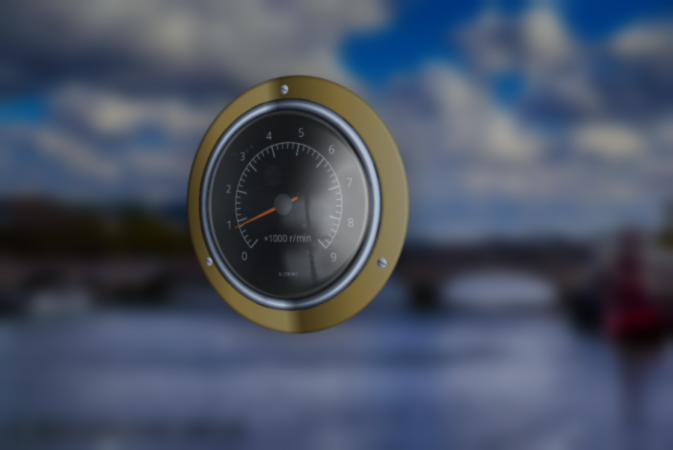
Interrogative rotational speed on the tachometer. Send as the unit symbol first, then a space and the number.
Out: rpm 800
